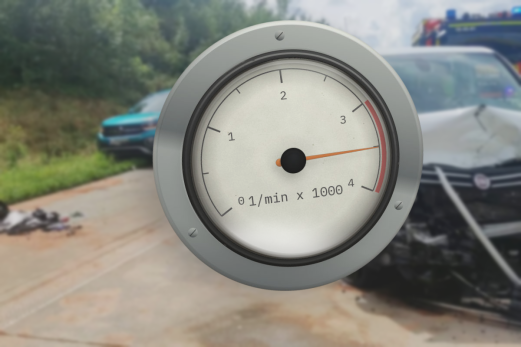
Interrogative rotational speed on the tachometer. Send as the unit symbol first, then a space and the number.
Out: rpm 3500
